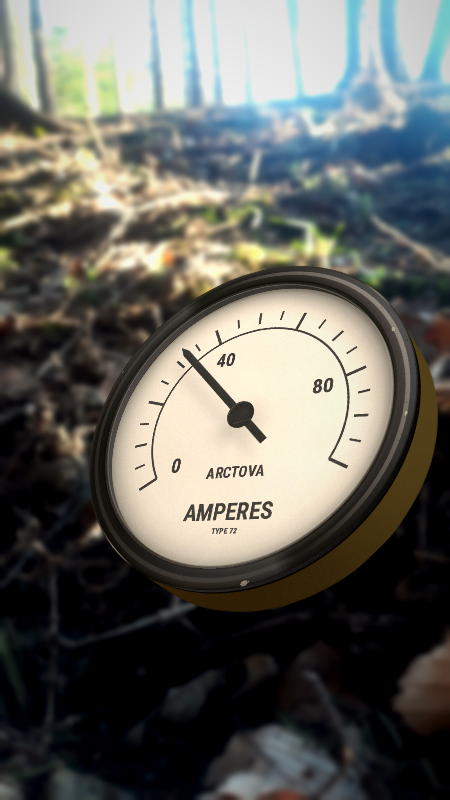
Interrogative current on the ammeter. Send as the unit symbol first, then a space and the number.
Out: A 32.5
